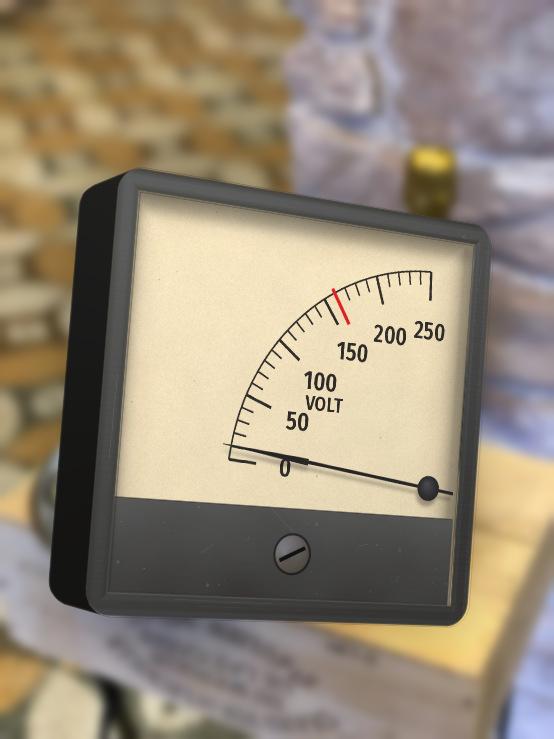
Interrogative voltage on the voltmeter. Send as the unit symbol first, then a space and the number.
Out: V 10
